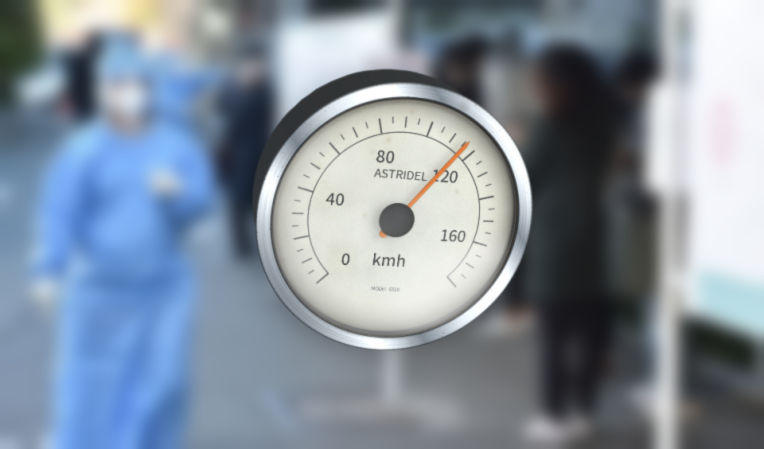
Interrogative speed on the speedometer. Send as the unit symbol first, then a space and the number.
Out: km/h 115
